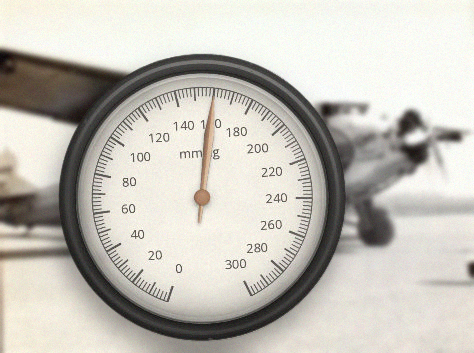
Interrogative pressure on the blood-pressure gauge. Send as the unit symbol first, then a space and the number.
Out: mmHg 160
